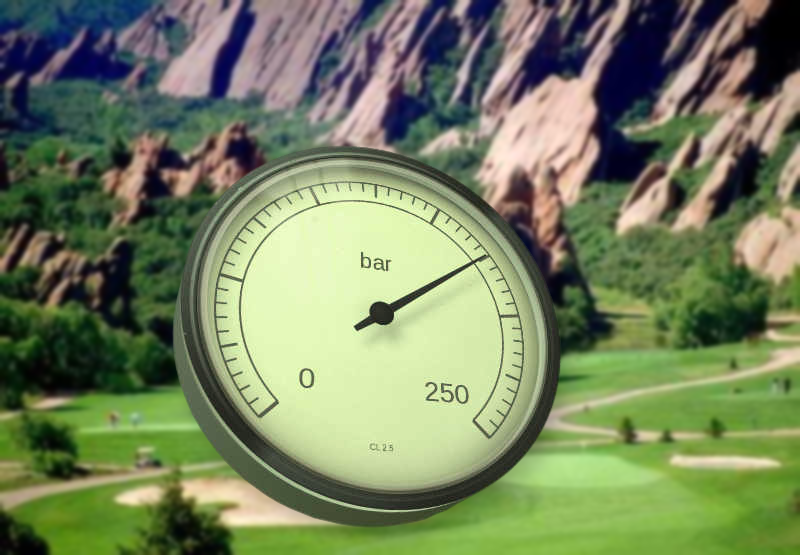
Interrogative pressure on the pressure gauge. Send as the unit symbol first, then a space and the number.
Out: bar 175
